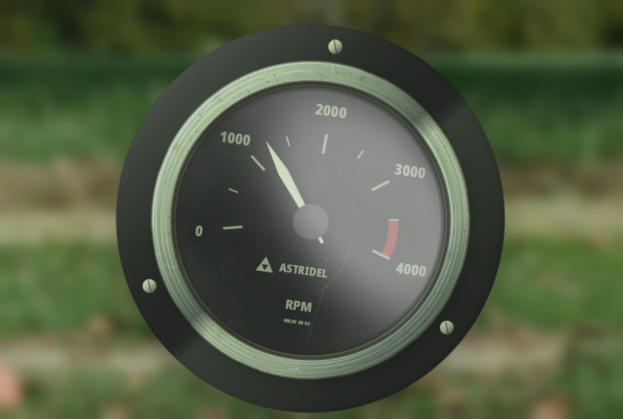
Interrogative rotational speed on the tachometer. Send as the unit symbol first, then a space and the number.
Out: rpm 1250
